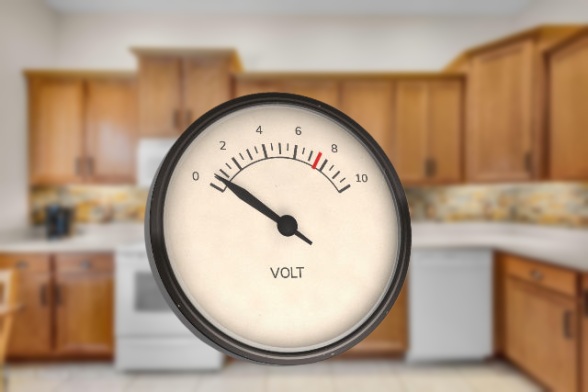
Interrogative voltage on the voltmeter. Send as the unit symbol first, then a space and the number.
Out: V 0.5
